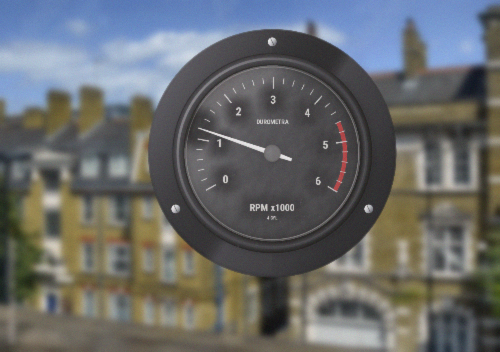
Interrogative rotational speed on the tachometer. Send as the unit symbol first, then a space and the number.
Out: rpm 1200
